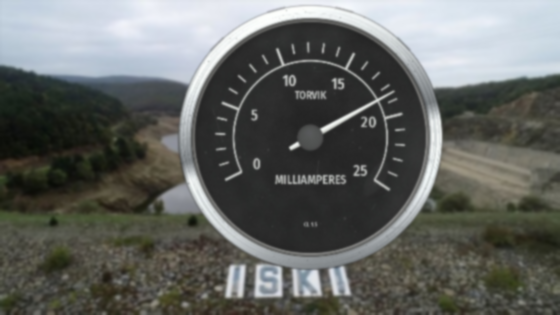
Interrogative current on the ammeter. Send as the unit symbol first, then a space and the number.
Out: mA 18.5
